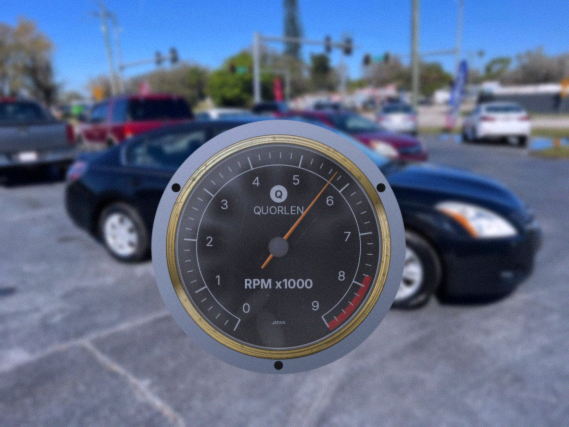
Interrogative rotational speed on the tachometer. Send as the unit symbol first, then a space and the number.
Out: rpm 5700
